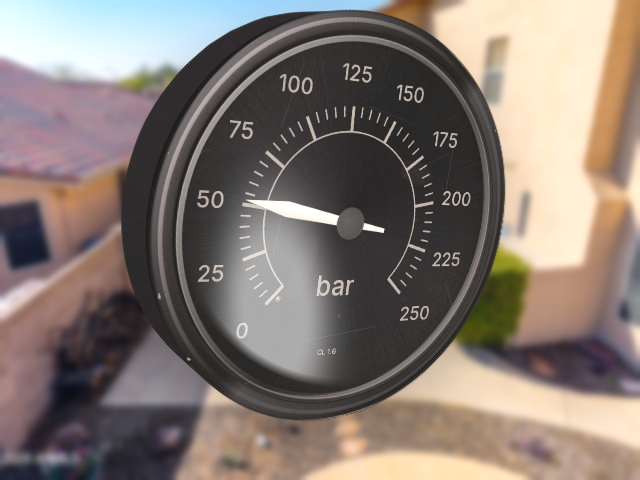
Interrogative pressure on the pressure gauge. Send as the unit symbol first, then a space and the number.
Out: bar 52.5
